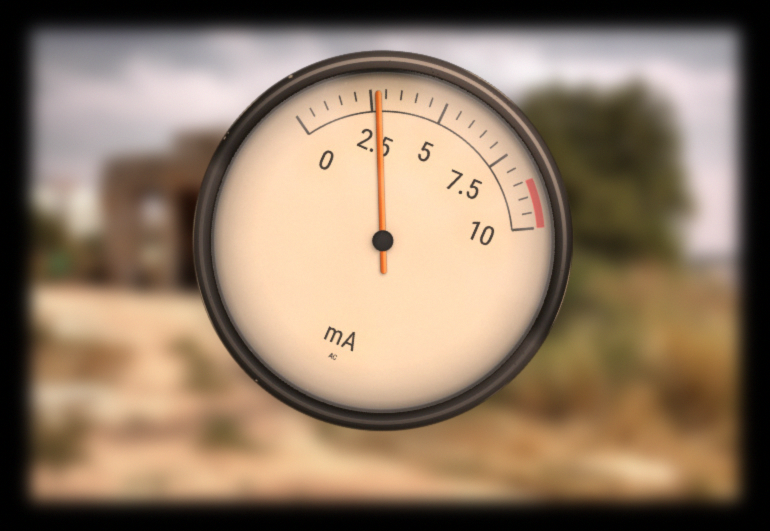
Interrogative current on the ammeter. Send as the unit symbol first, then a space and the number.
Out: mA 2.75
